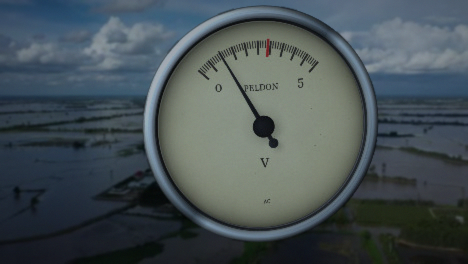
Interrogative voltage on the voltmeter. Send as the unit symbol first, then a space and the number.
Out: V 1
